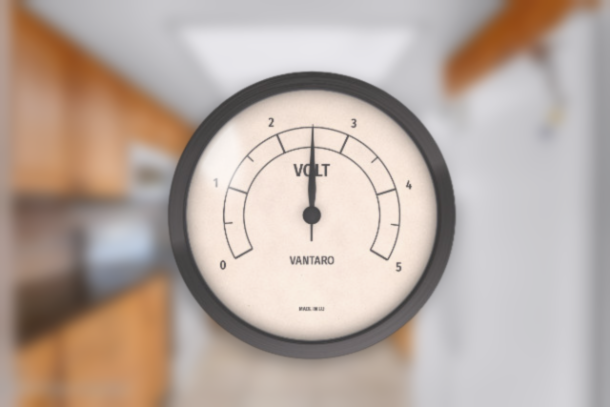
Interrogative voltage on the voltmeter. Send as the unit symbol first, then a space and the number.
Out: V 2.5
